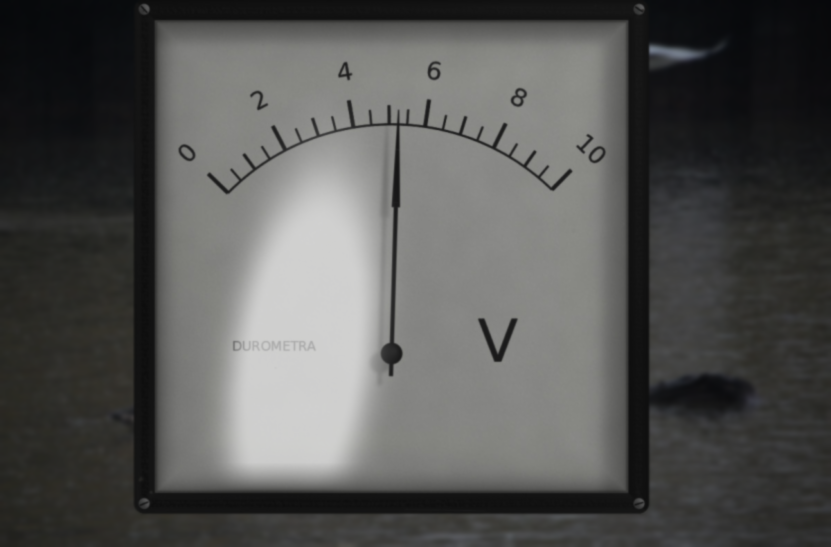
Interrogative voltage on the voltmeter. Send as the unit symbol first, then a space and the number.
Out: V 5.25
